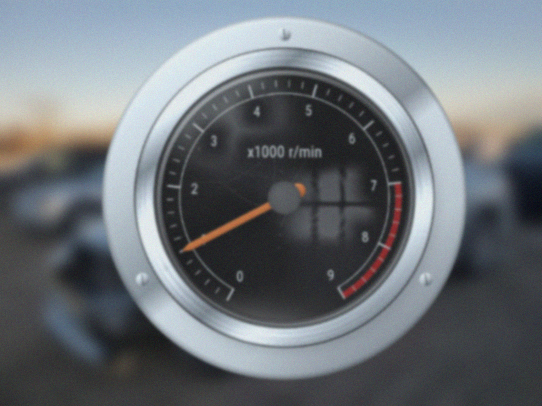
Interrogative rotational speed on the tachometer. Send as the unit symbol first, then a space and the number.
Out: rpm 1000
